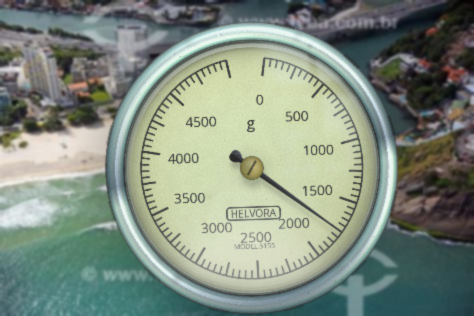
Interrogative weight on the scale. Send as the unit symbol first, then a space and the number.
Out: g 1750
